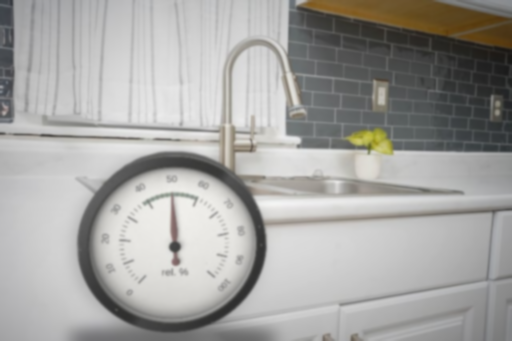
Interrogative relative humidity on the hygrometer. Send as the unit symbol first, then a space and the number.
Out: % 50
